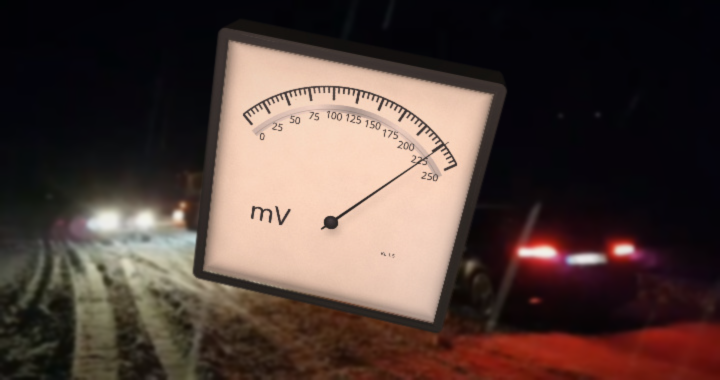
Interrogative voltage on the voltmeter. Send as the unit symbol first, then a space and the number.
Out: mV 225
